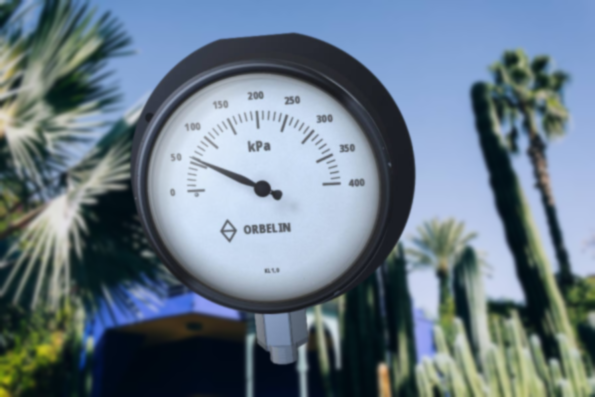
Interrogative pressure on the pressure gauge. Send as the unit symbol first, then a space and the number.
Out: kPa 60
